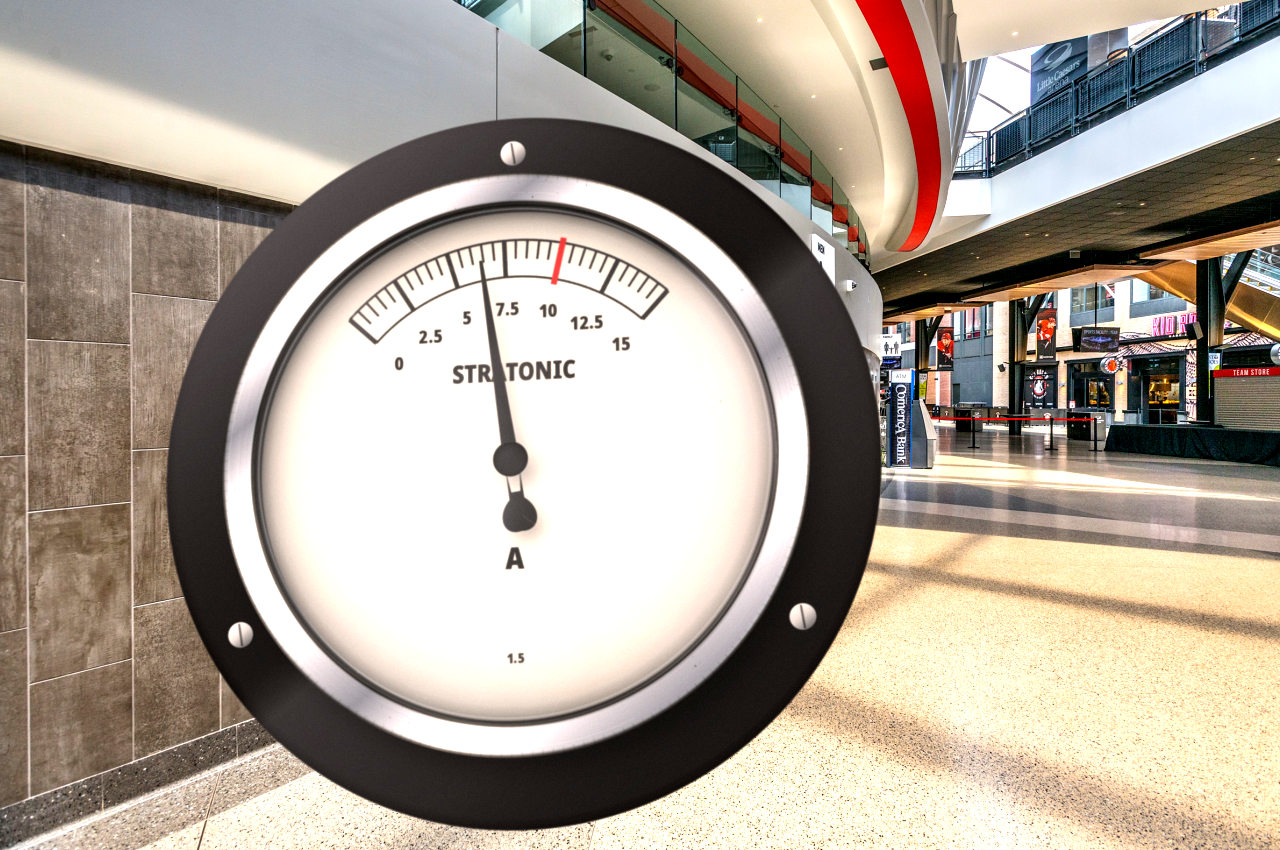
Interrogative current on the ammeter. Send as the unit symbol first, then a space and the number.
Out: A 6.5
